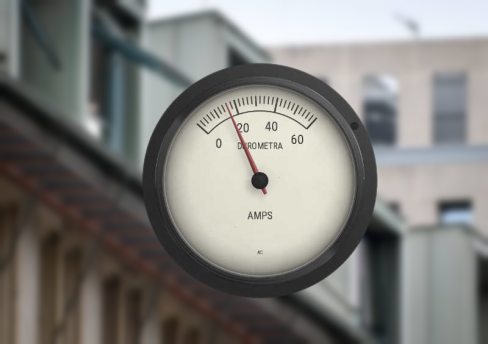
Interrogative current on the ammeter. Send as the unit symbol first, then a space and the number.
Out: A 16
